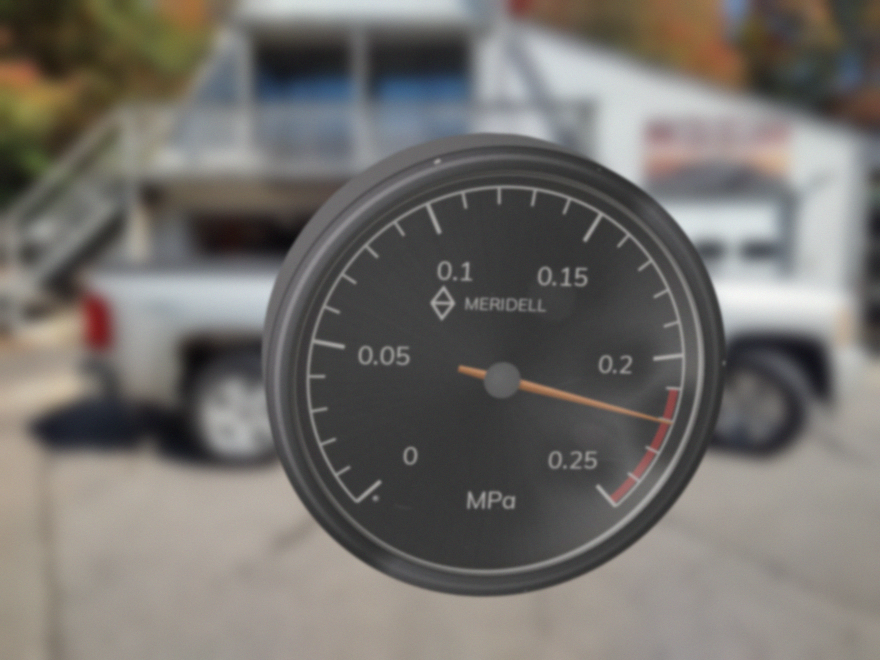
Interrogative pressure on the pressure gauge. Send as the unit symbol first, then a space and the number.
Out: MPa 0.22
